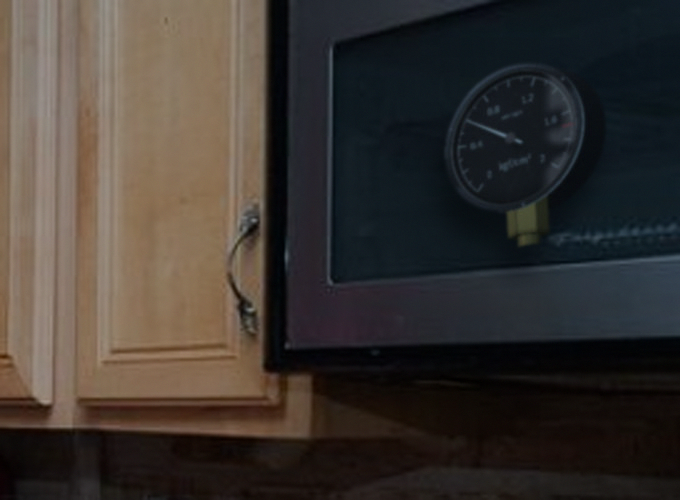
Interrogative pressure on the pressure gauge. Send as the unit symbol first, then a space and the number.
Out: kg/cm² 0.6
